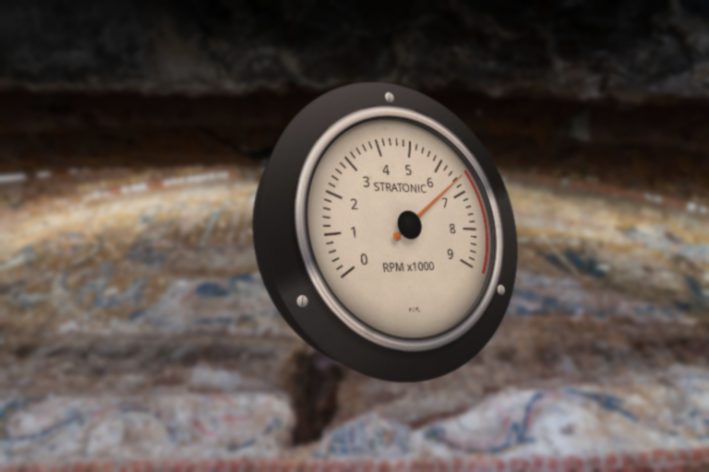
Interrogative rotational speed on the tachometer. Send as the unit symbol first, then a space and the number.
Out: rpm 6600
